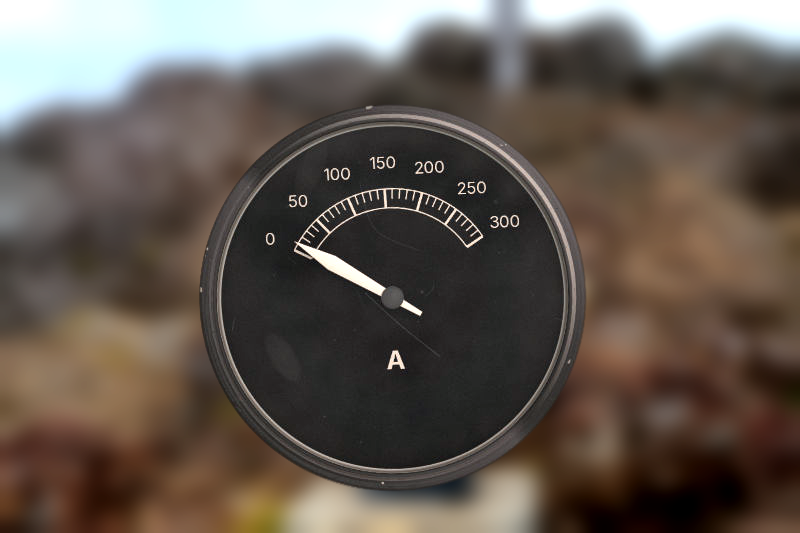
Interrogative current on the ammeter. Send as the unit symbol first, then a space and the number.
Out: A 10
